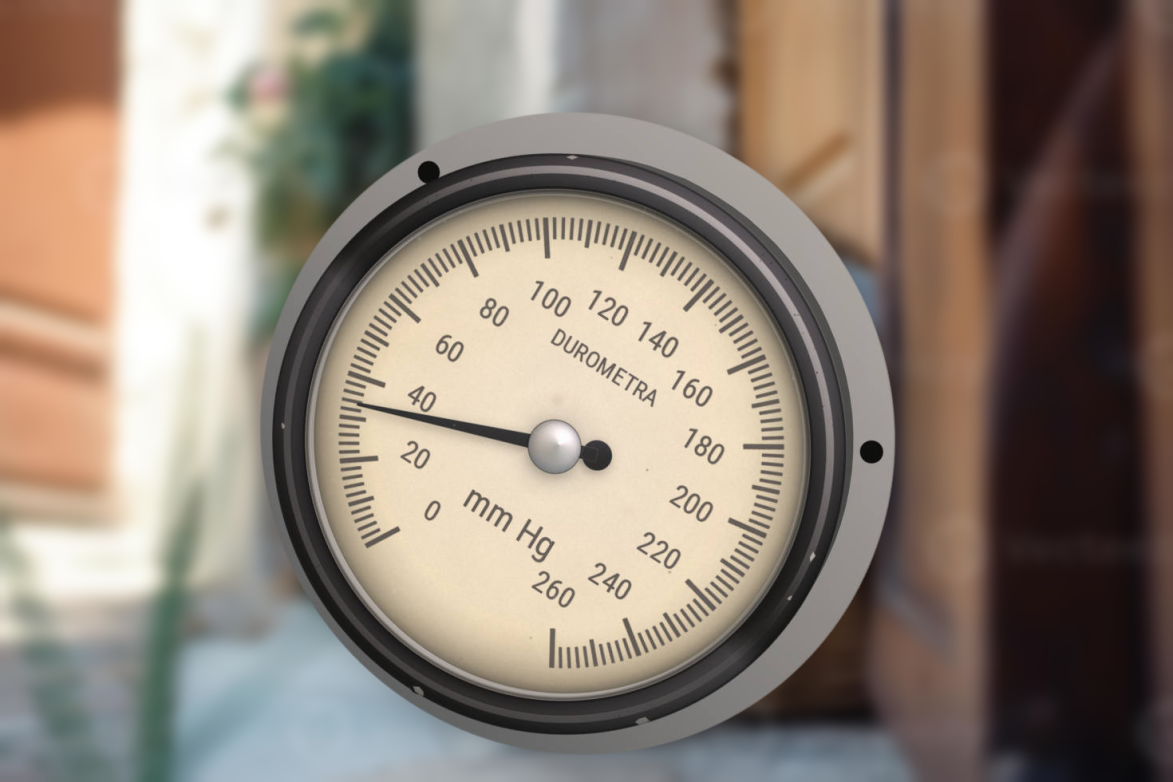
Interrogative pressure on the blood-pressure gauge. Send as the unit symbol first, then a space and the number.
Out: mmHg 34
